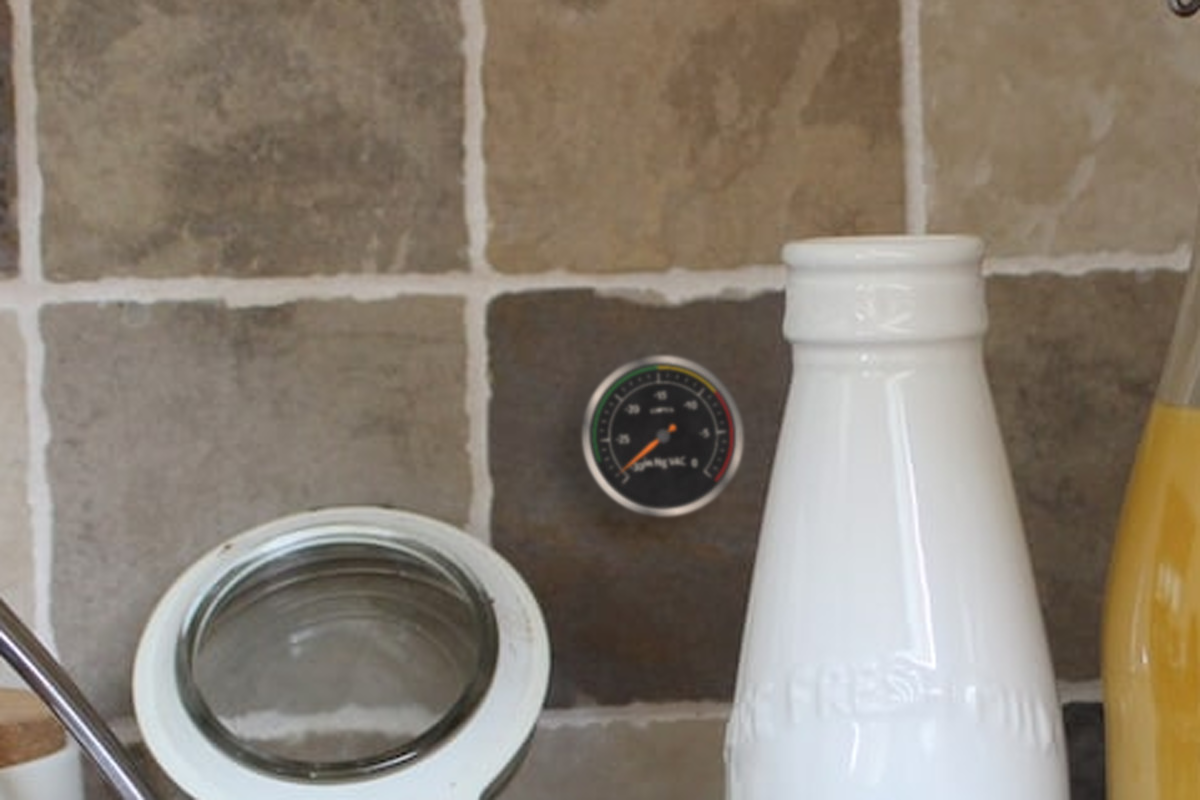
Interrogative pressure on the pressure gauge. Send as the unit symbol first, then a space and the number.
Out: inHg -29
